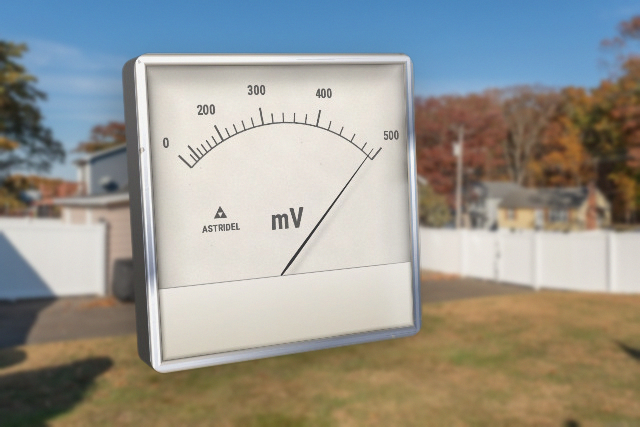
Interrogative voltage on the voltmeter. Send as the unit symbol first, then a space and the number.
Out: mV 490
